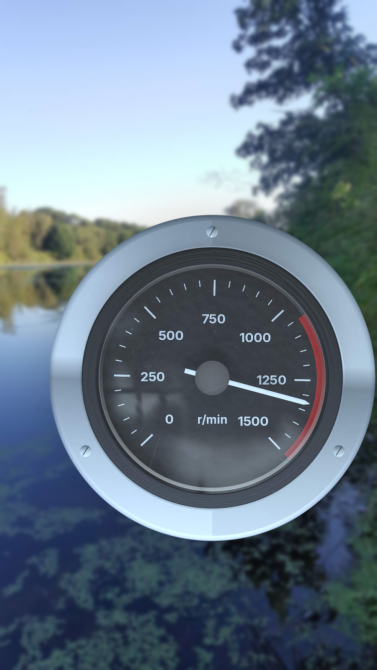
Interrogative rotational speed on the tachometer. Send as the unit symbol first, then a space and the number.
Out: rpm 1325
